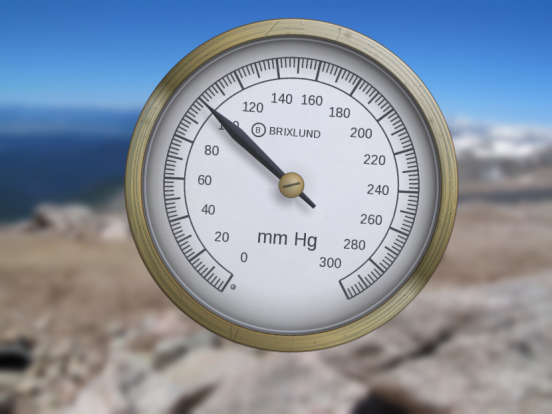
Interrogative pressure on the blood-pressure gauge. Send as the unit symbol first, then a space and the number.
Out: mmHg 100
